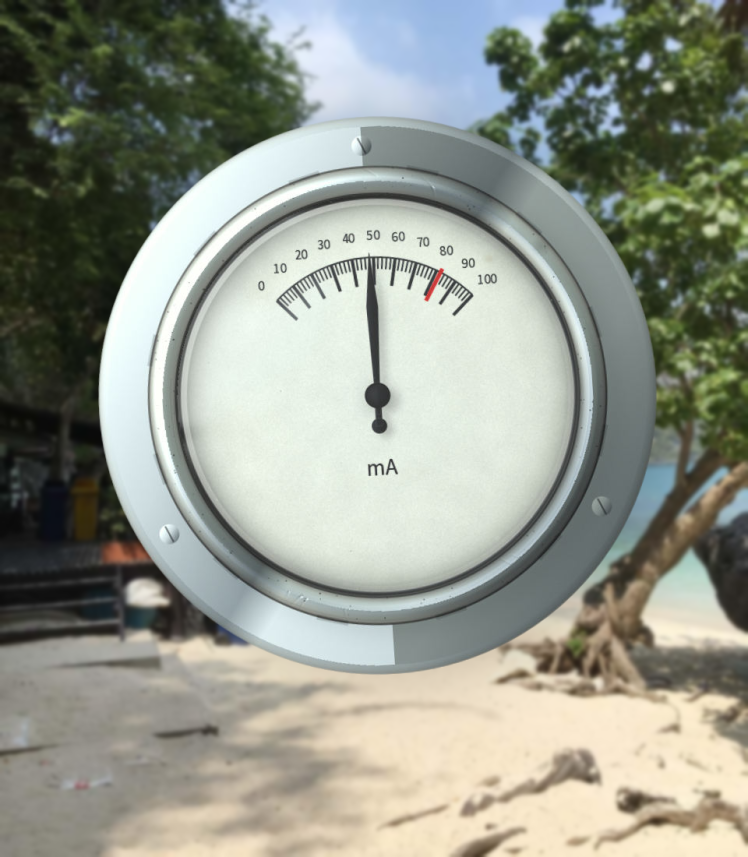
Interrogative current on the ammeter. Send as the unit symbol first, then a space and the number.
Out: mA 48
